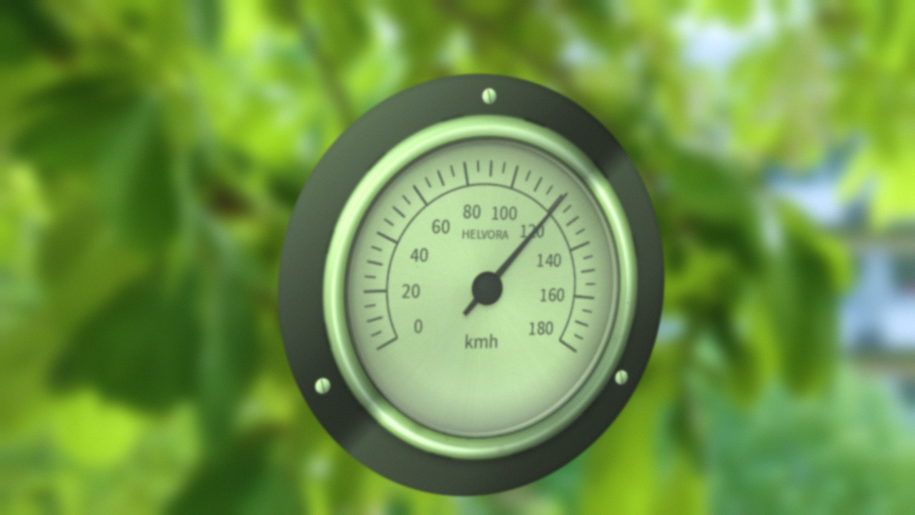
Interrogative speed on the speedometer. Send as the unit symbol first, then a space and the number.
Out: km/h 120
